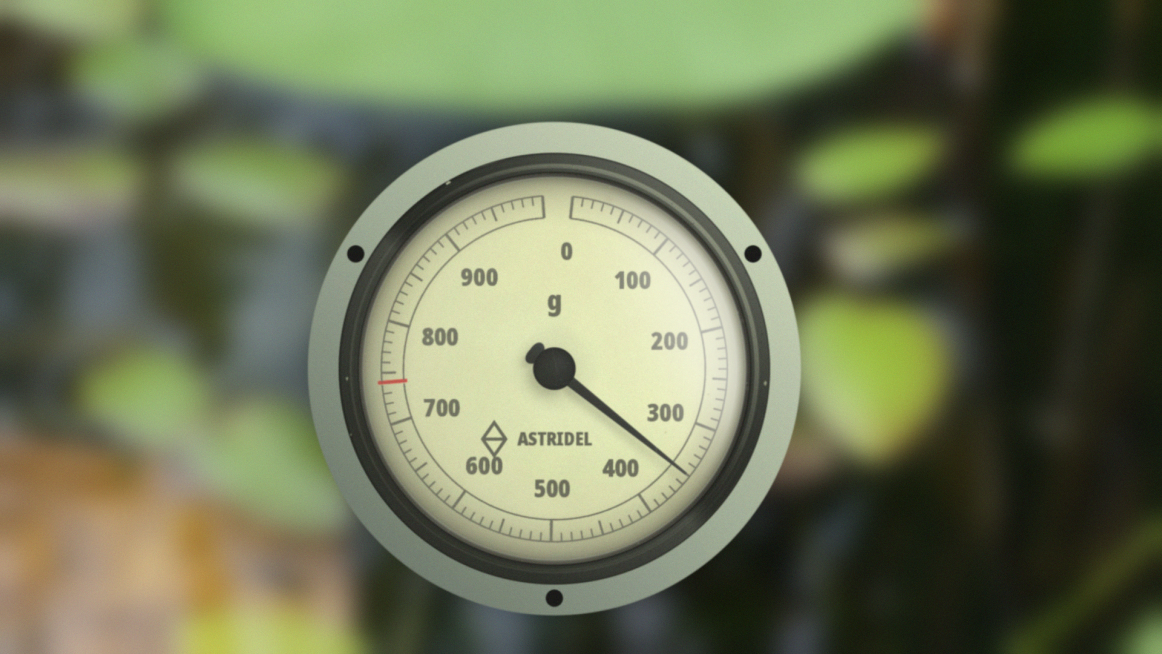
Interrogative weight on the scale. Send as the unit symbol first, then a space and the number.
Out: g 350
